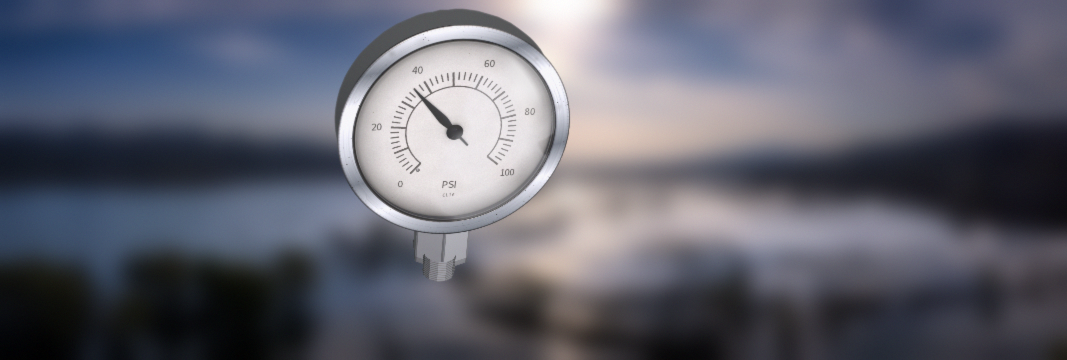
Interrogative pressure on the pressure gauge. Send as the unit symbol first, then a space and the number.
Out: psi 36
